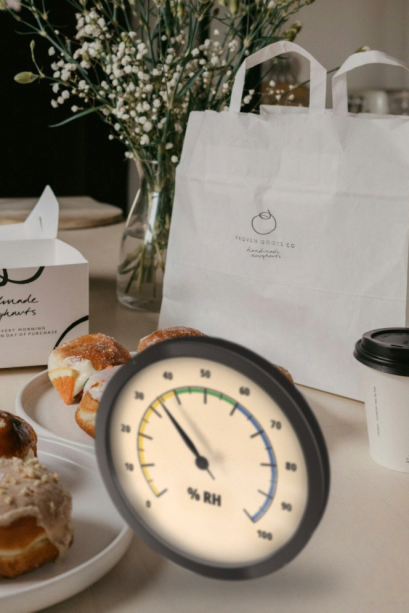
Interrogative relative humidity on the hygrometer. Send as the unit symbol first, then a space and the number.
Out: % 35
